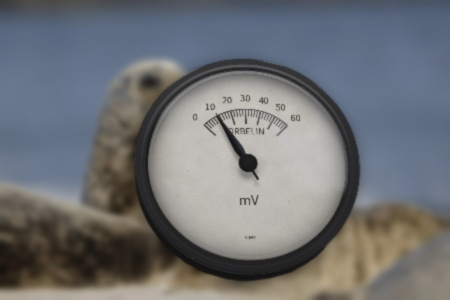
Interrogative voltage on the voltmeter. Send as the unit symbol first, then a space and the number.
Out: mV 10
